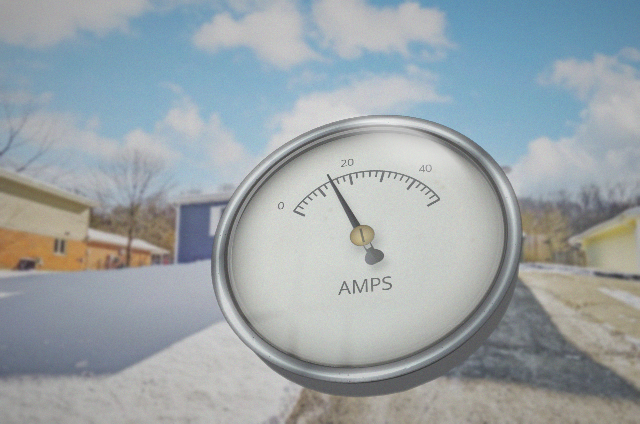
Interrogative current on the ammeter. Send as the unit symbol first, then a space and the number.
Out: A 14
